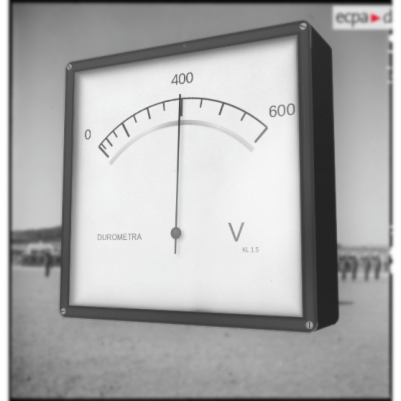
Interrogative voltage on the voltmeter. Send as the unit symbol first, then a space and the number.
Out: V 400
